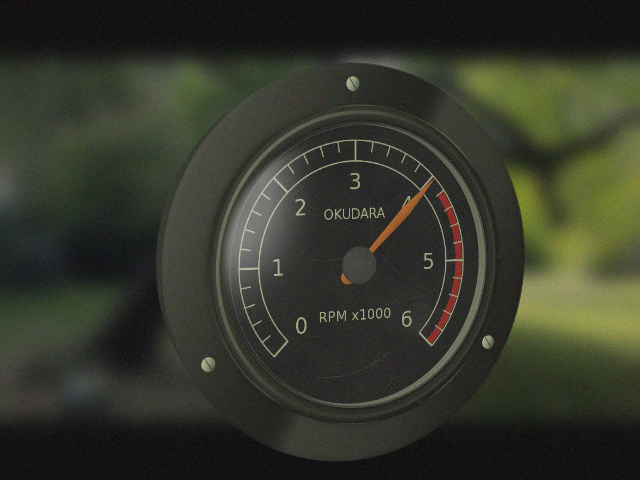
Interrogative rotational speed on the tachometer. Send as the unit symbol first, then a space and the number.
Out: rpm 4000
